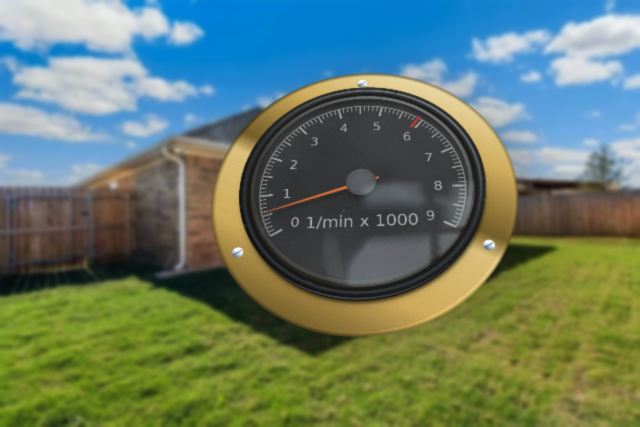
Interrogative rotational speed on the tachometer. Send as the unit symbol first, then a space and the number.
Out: rpm 500
